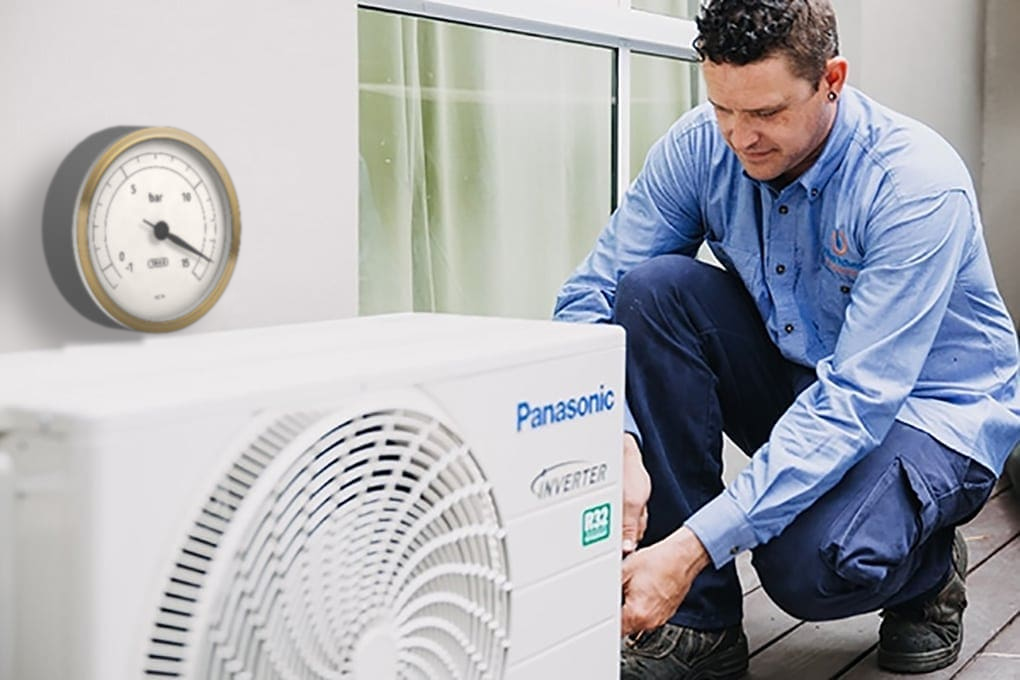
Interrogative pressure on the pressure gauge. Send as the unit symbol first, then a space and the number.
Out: bar 14
